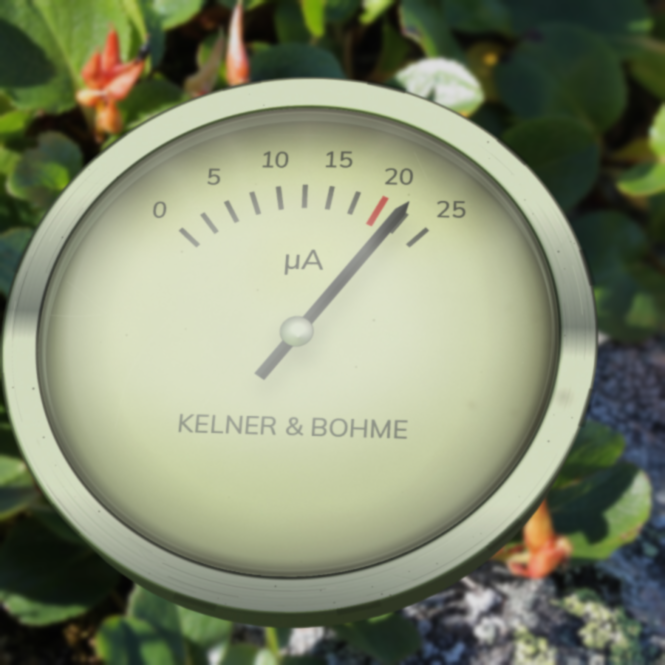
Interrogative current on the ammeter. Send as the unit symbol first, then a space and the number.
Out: µA 22.5
